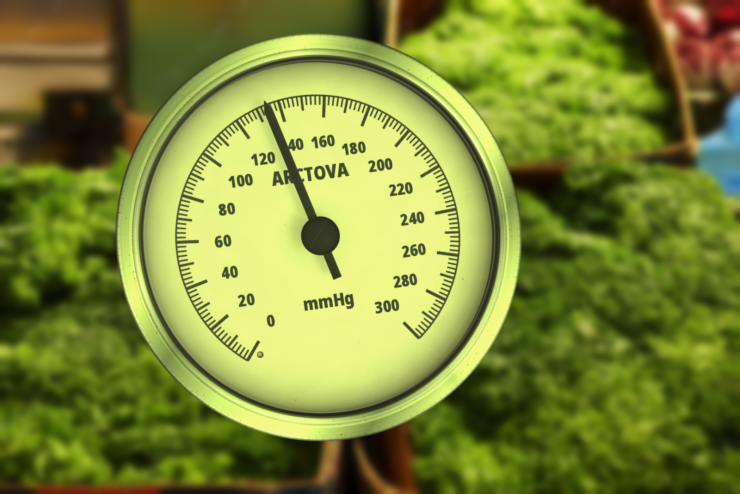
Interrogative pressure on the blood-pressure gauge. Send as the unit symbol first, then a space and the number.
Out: mmHg 134
